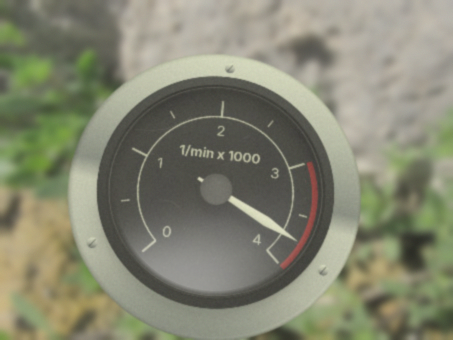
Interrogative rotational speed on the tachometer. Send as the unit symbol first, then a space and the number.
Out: rpm 3750
